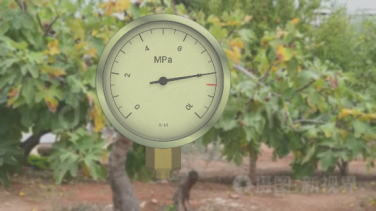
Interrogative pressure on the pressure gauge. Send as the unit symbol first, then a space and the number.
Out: MPa 8
